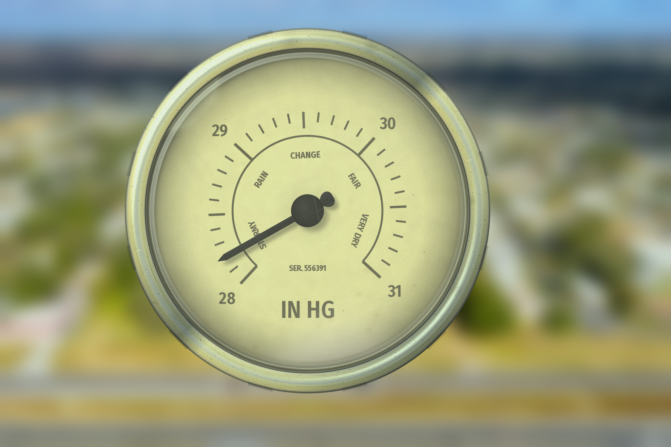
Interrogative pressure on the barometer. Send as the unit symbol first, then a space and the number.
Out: inHg 28.2
